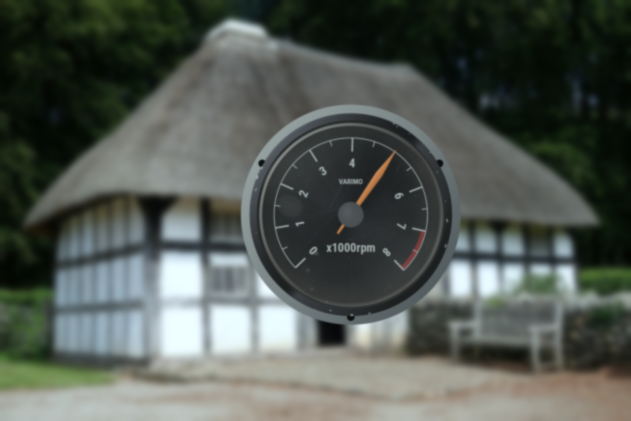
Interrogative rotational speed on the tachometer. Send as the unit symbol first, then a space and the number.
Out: rpm 5000
